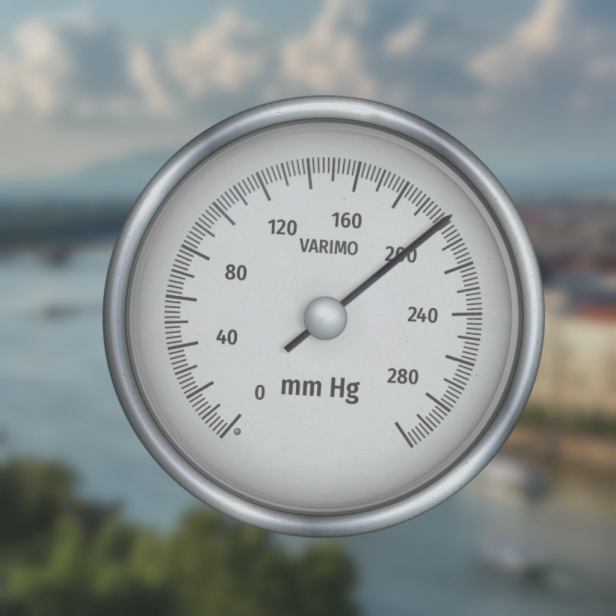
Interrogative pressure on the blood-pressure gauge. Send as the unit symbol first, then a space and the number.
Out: mmHg 200
